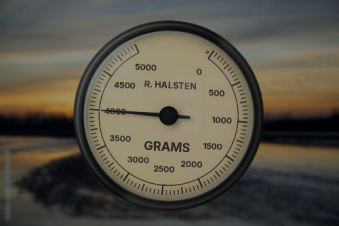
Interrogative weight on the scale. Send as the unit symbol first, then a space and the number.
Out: g 4000
